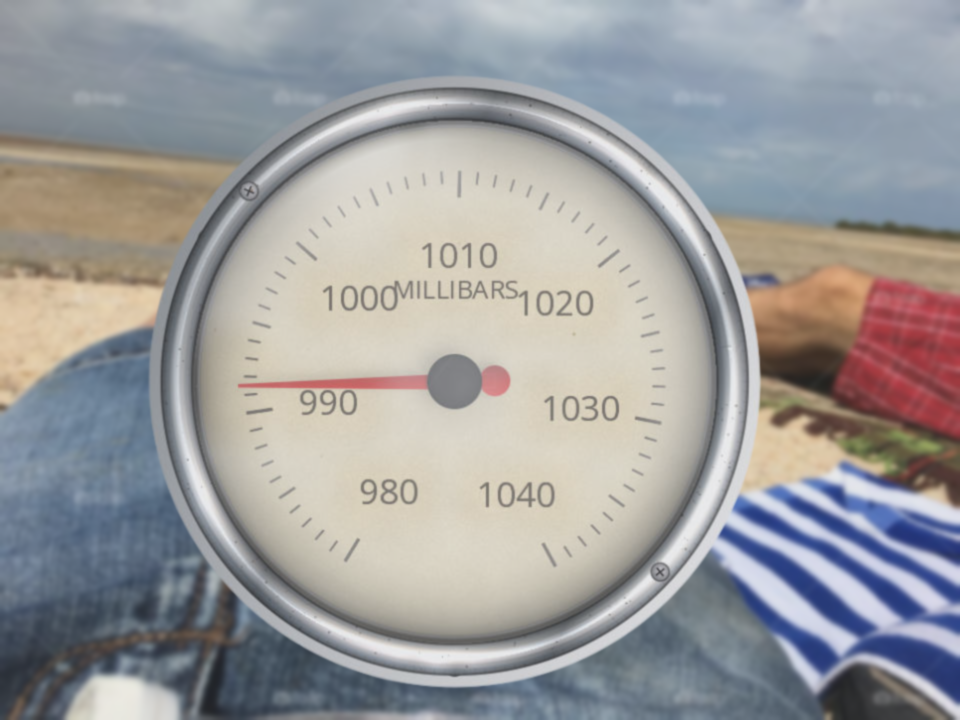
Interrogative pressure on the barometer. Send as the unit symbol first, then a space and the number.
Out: mbar 991.5
